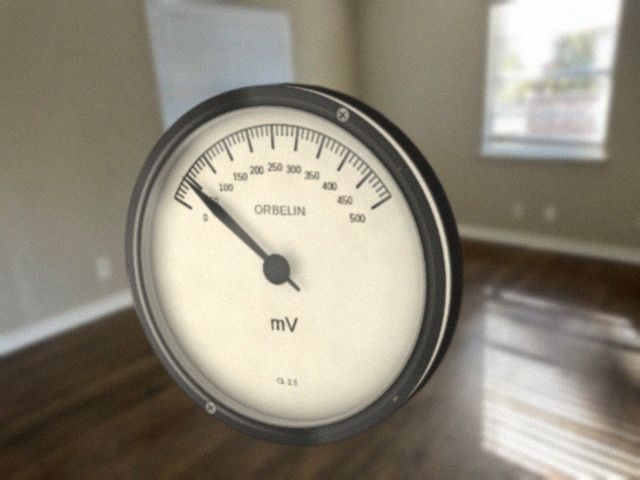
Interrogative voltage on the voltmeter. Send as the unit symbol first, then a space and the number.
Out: mV 50
